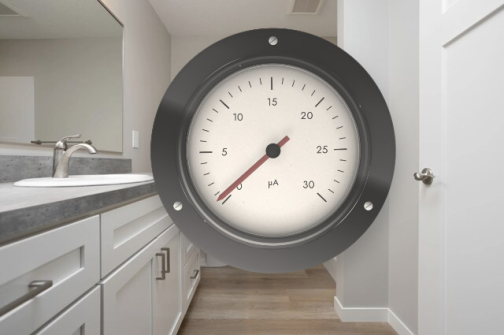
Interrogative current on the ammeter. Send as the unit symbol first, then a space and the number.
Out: µA 0.5
